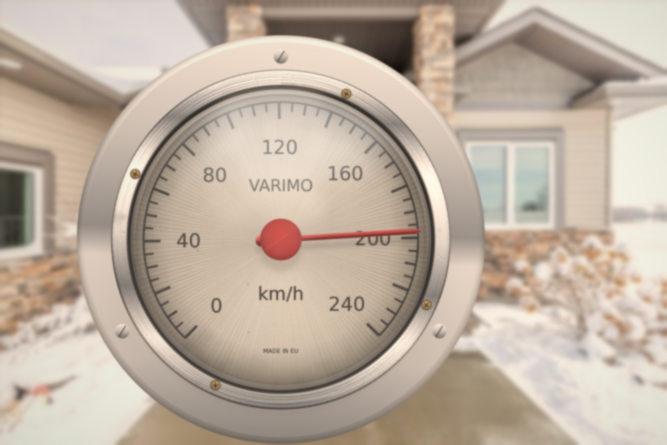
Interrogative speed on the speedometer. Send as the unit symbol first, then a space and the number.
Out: km/h 197.5
